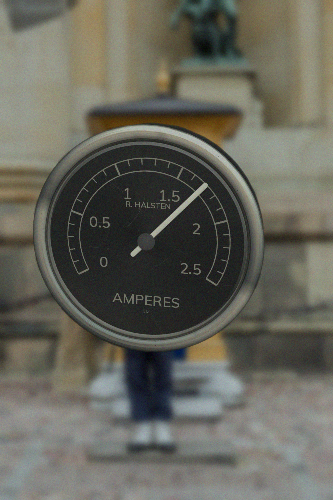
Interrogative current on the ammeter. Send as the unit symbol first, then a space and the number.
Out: A 1.7
